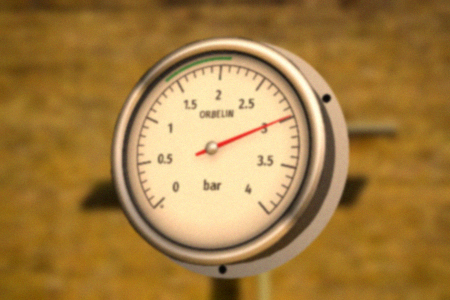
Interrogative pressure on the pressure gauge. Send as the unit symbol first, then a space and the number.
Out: bar 3
